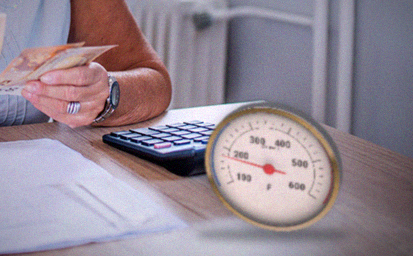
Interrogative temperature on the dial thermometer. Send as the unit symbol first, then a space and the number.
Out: °F 180
